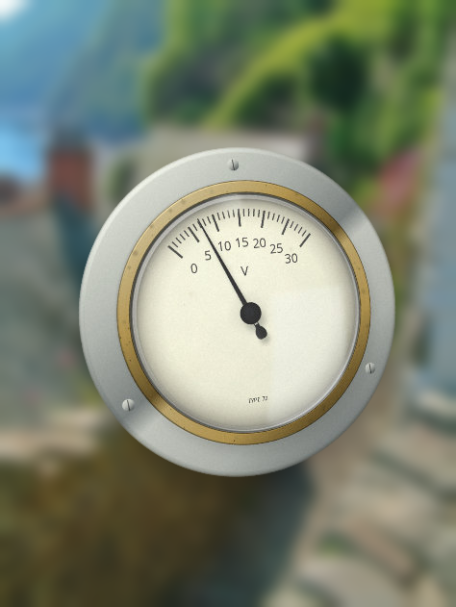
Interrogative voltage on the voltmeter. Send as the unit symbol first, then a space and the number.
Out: V 7
